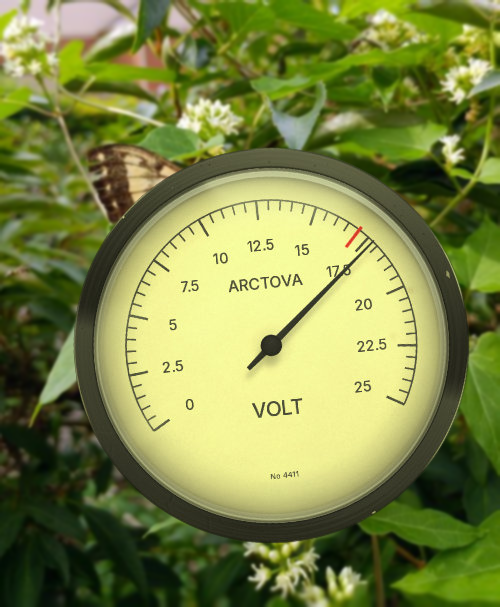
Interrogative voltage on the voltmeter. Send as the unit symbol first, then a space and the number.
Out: V 17.75
